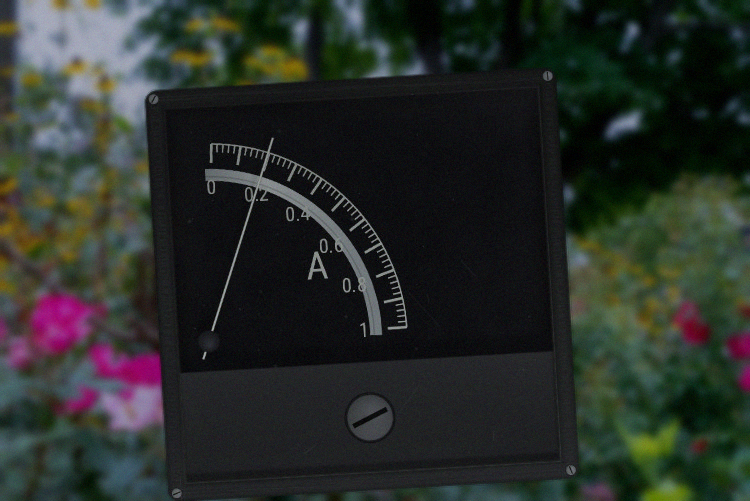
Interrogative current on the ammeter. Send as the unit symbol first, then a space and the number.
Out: A 0.2
